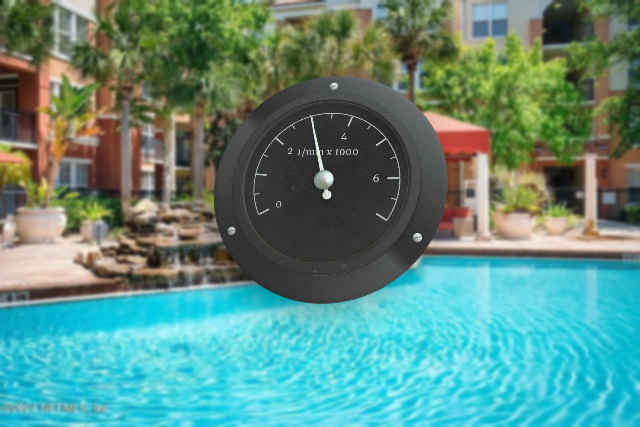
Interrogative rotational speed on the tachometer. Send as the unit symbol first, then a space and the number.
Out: rpm 3000
